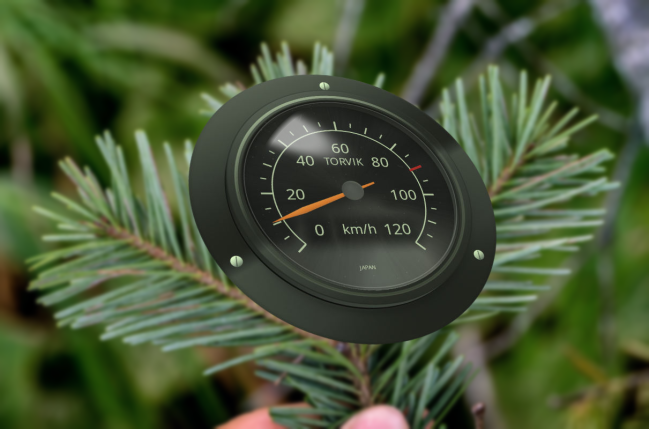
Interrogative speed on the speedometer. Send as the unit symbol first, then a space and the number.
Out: km/h 10
